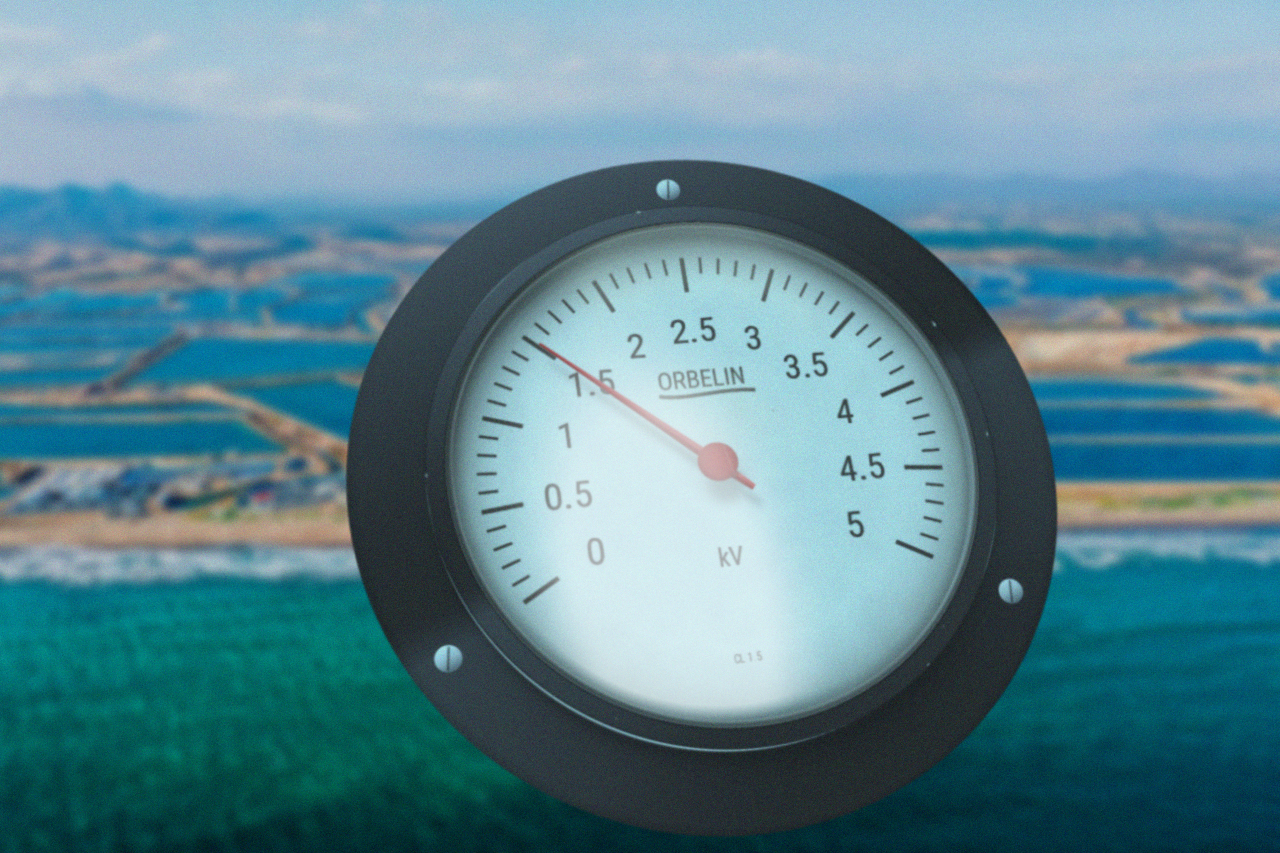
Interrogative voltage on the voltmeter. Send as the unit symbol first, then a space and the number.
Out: kV 1.5
